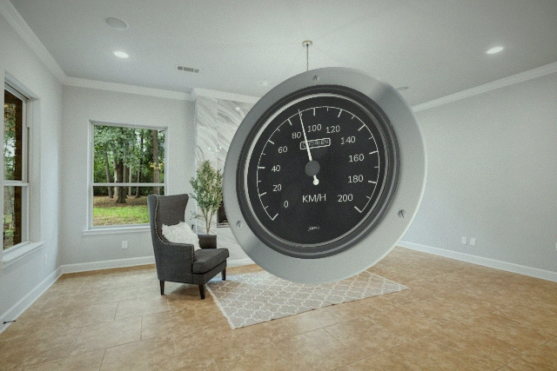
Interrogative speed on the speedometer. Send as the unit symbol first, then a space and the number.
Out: km/h 90
